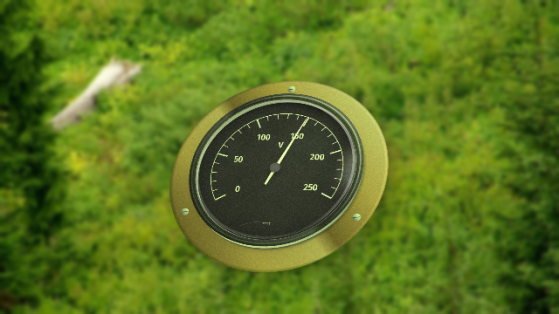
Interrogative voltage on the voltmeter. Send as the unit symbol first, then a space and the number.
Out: V 150
